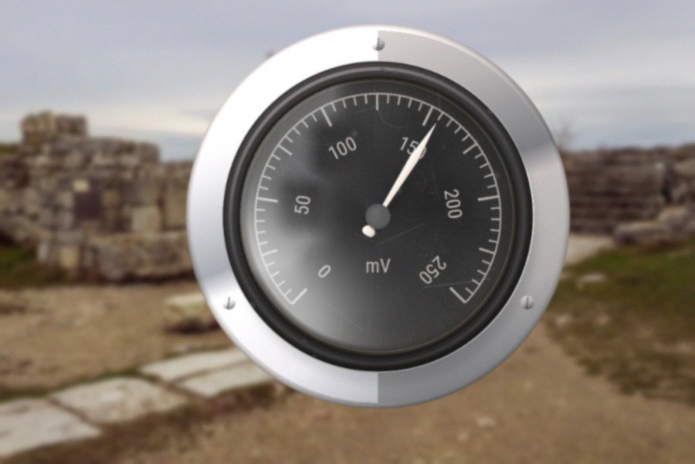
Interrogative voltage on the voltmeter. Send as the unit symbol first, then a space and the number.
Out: mV 155
